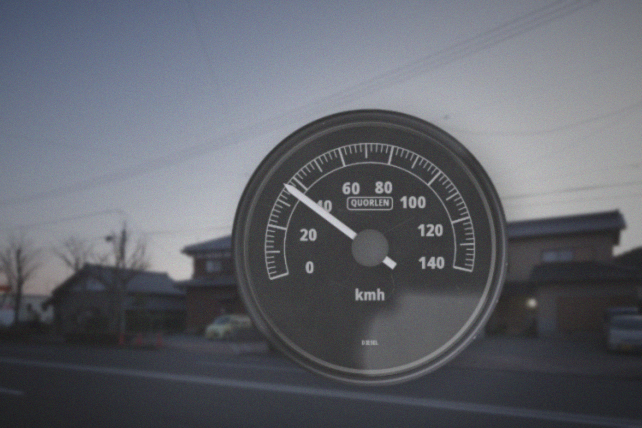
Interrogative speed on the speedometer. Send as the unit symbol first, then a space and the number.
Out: km/h 36
